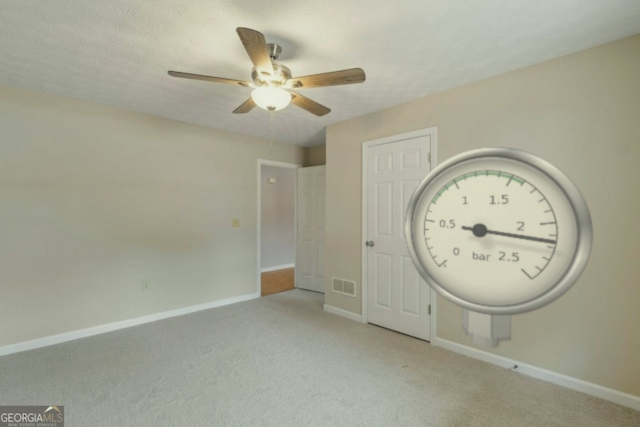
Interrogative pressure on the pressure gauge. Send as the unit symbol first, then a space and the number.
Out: bar 2.15
